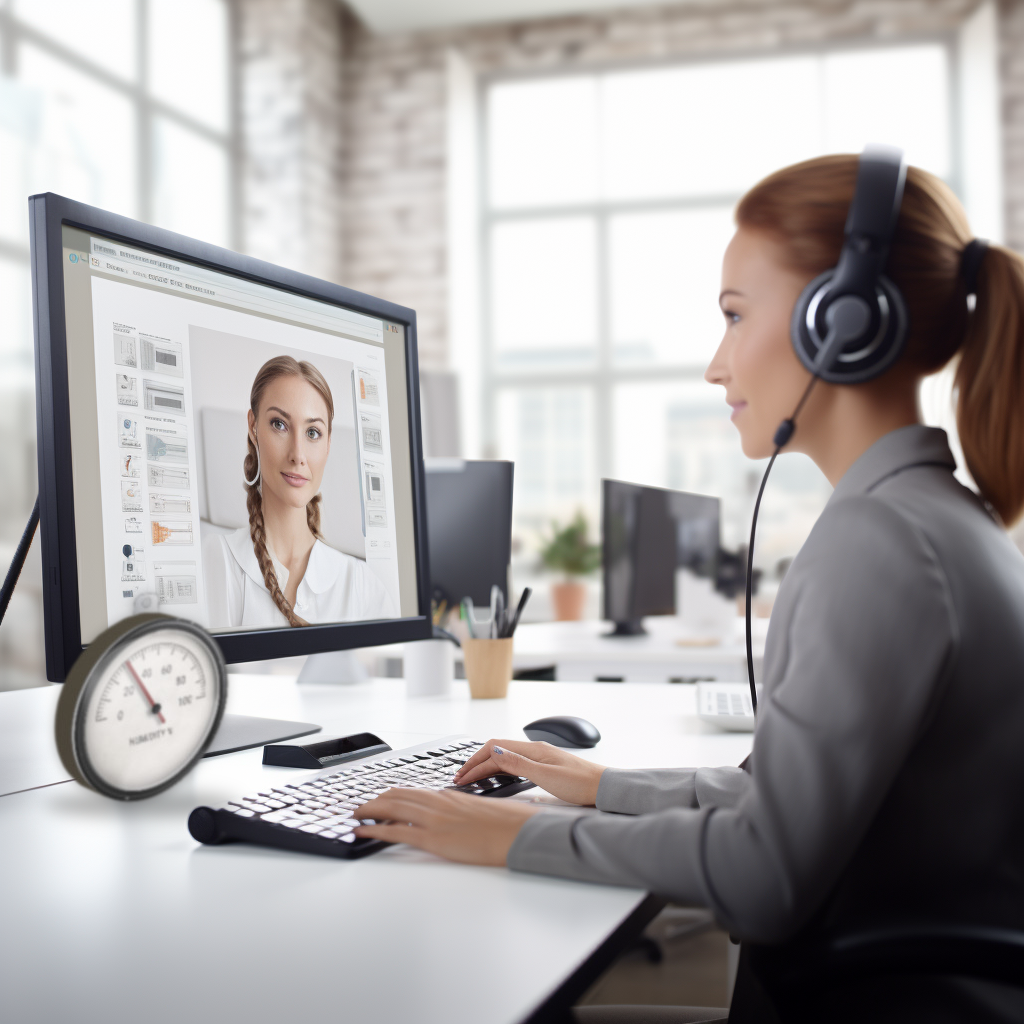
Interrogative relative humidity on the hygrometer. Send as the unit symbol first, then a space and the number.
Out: % 30
